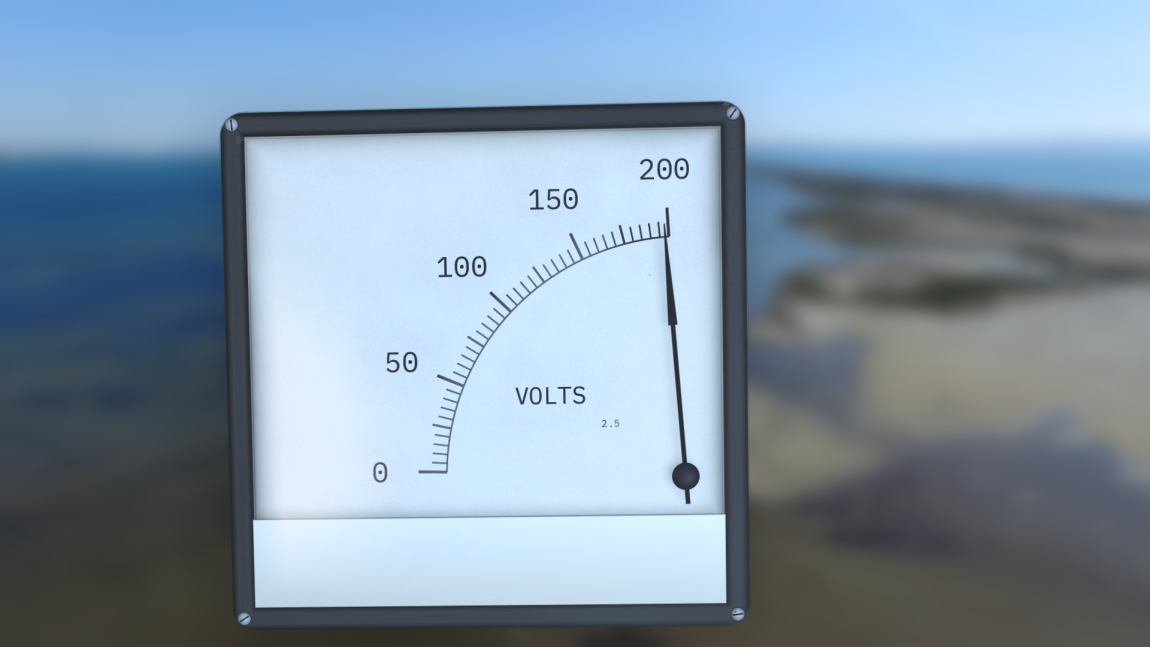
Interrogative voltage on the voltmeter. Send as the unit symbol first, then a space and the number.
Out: V 197.5
